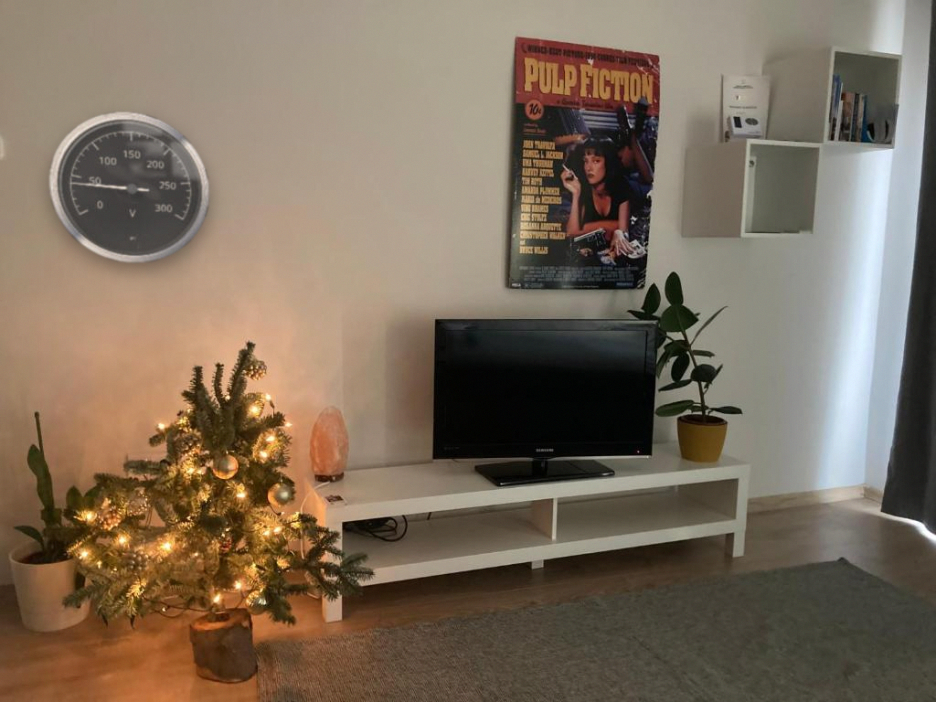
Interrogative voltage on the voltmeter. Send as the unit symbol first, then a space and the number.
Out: V 40
